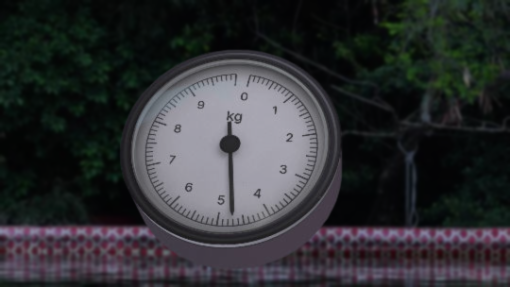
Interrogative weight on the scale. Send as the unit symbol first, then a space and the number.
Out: kg 4.7
